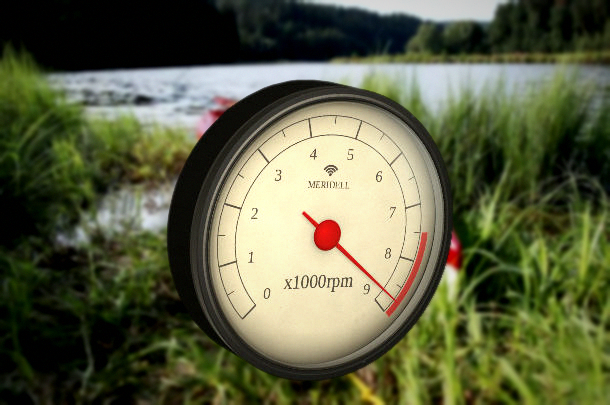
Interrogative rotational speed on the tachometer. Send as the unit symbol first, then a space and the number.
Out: rpm 8750
